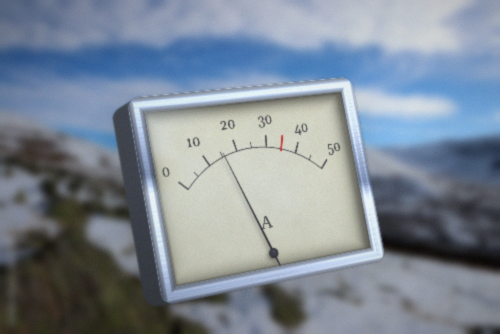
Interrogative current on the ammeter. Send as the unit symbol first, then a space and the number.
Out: A 15
